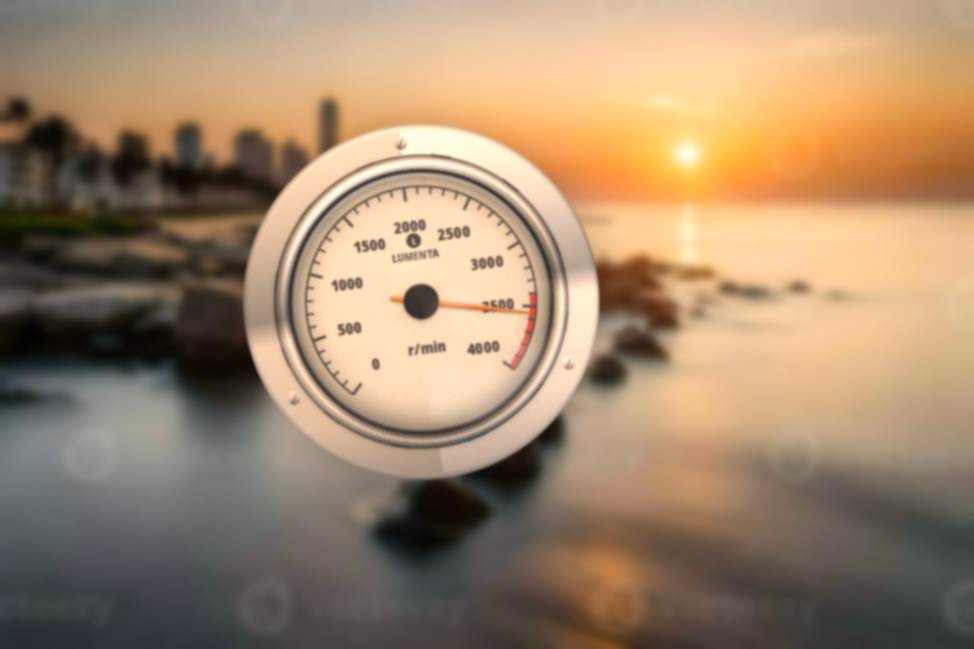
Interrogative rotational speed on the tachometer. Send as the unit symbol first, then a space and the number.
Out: rpm 3550
